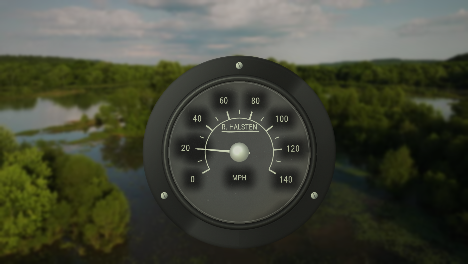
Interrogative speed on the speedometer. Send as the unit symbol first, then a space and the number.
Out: mph 20
